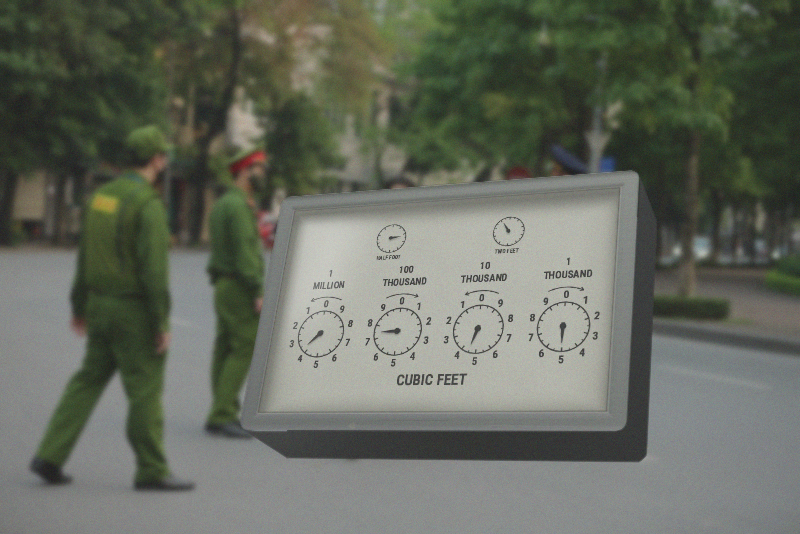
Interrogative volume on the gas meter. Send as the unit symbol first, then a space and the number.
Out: ft³ 374500
